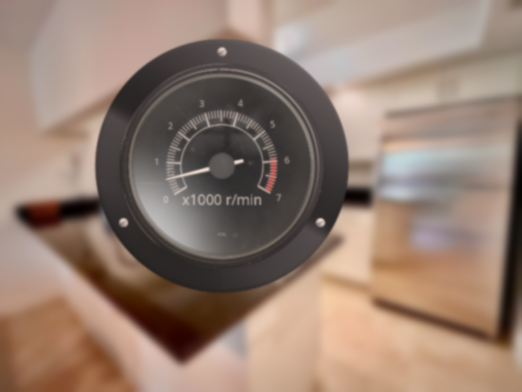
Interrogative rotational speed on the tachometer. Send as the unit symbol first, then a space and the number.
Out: rpm 500
